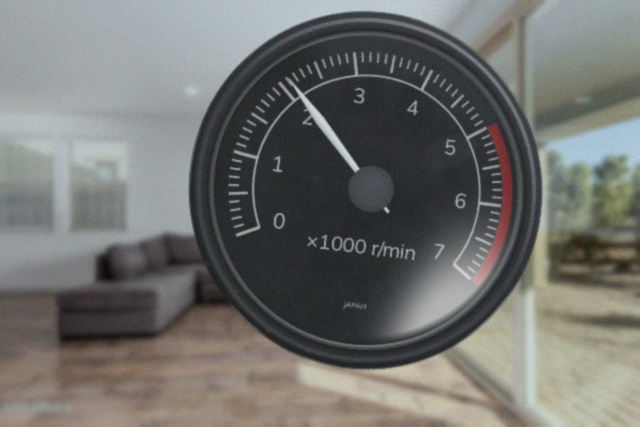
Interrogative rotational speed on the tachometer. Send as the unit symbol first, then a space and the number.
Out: rpm 2100
